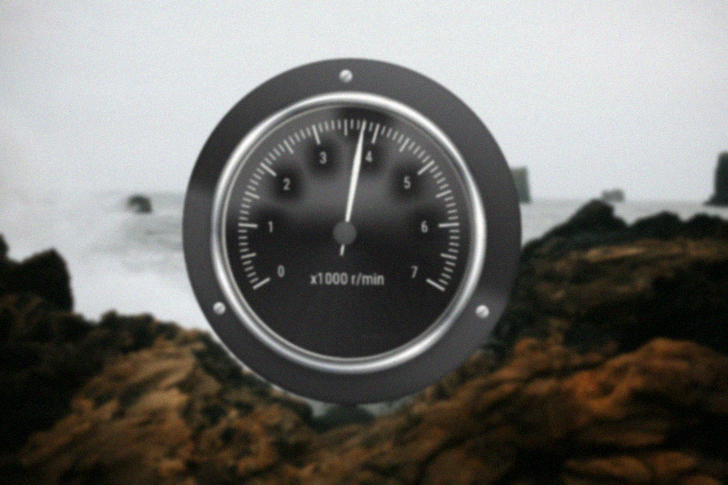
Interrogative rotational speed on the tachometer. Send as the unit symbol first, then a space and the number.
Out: rpm 3800
